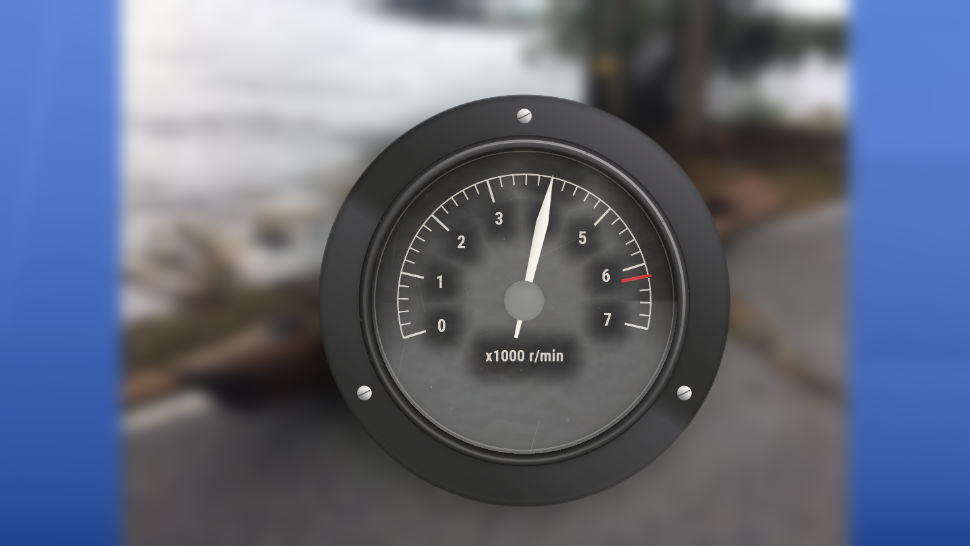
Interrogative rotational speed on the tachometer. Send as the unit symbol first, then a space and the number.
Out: rpm 4000
